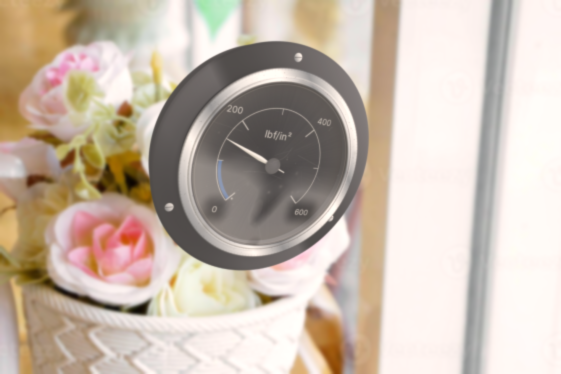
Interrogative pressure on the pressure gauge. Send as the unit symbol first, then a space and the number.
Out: psi 150
